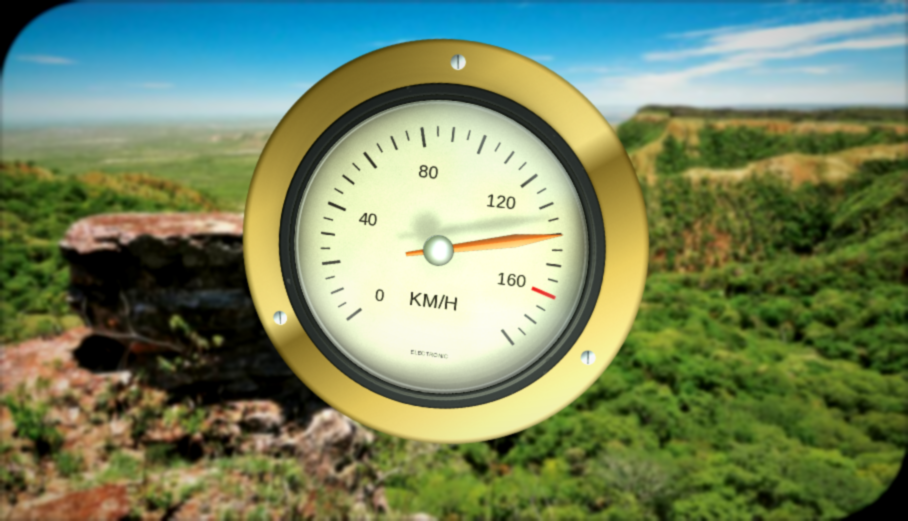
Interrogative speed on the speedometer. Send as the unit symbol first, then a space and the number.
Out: km/h 140
